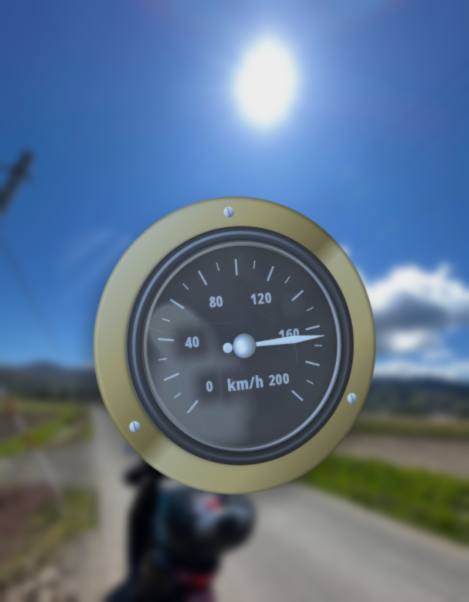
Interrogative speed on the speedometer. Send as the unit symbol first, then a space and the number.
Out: km/h 165
